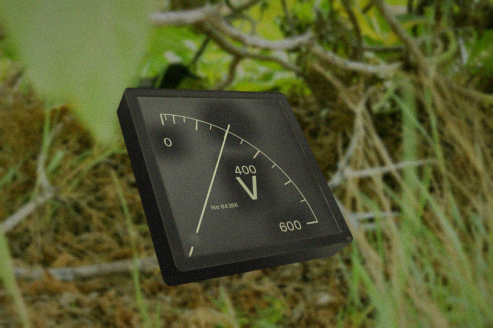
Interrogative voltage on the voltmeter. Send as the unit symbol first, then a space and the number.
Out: V 300
